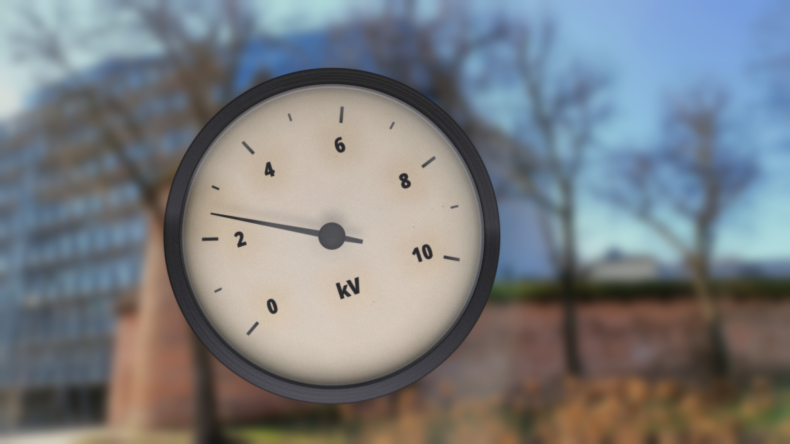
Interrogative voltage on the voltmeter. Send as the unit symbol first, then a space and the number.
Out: kV 2.5
